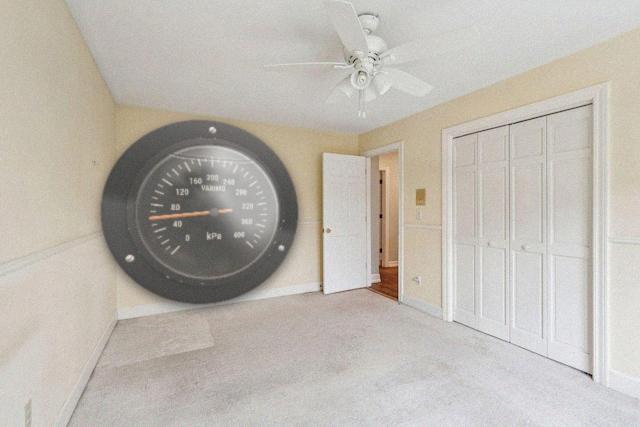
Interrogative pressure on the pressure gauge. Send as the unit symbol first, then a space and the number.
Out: kPa 60
